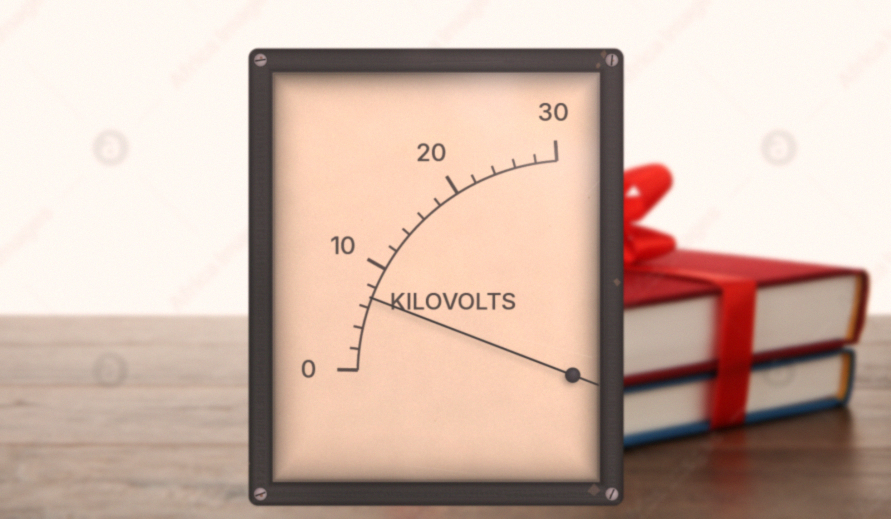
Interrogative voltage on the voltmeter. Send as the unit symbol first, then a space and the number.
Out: kV 7
